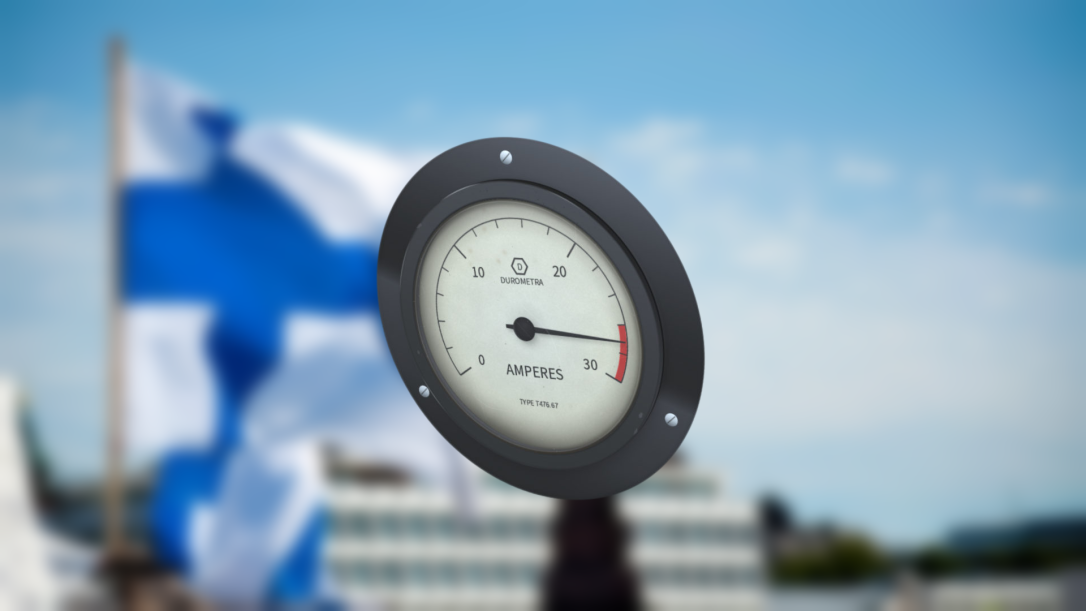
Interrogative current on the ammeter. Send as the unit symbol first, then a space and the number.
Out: A 27
